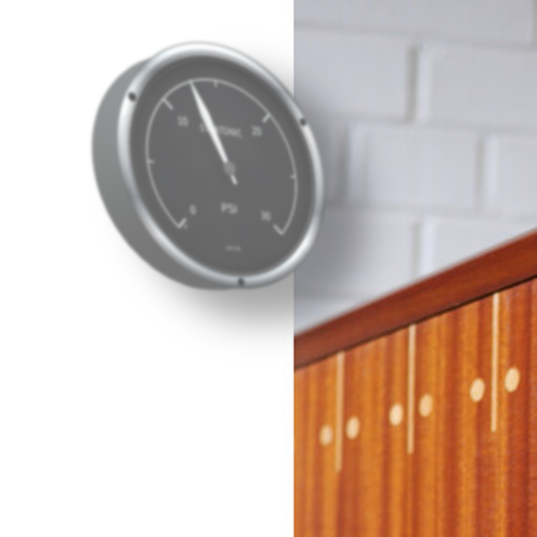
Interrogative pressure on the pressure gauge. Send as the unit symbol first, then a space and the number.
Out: psi 12.5
